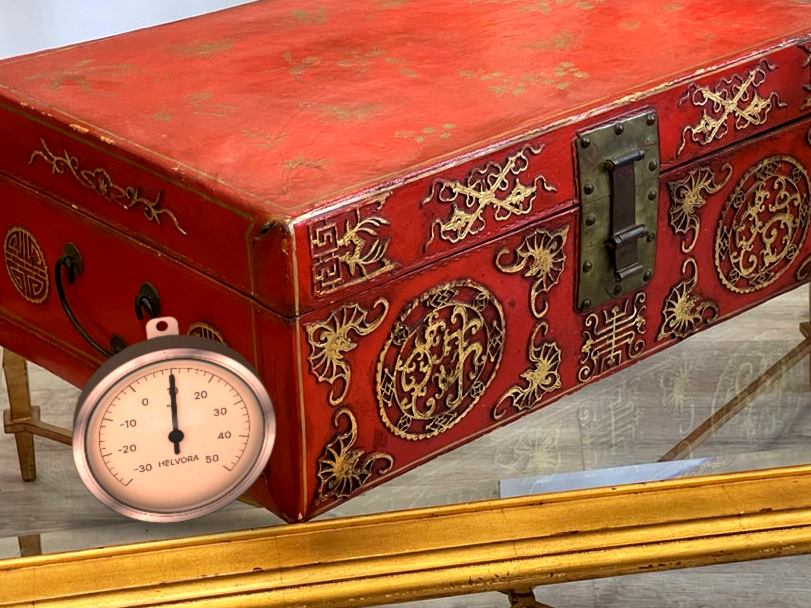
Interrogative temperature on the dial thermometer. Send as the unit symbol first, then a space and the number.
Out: °C 10
